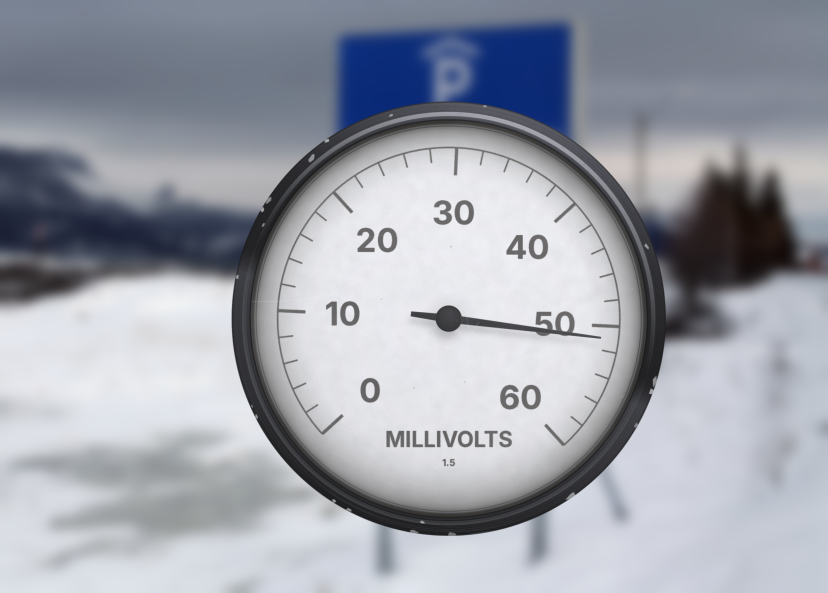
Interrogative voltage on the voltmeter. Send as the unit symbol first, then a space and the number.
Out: mV 51
